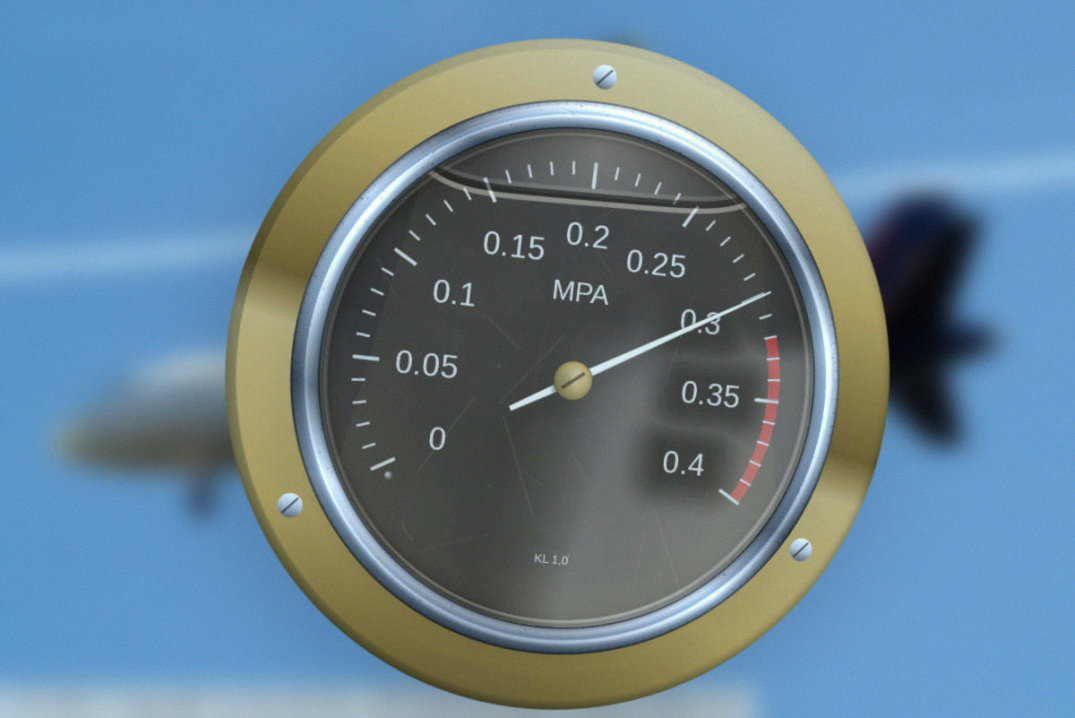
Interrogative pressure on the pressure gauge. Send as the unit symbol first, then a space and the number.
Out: MPa 0.3
